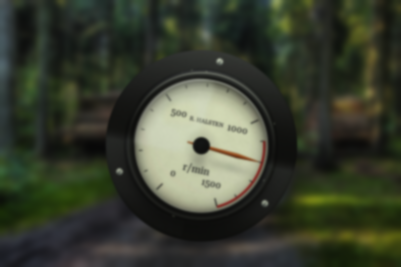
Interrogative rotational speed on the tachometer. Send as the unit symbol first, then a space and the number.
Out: rpm 1200
